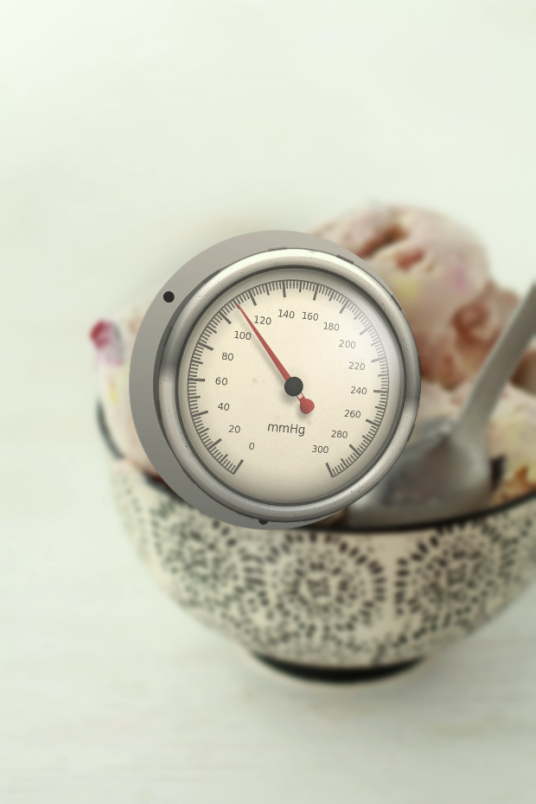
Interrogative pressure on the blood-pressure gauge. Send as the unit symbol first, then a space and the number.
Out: mmHg 110
